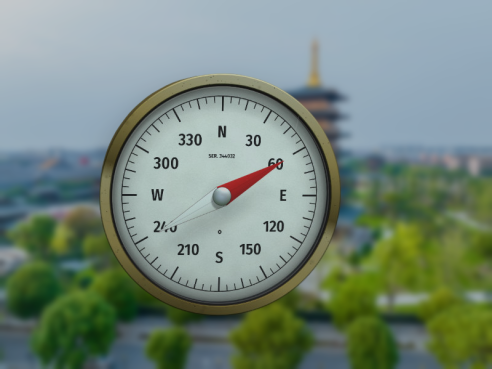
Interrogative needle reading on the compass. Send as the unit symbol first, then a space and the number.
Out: ° 60
